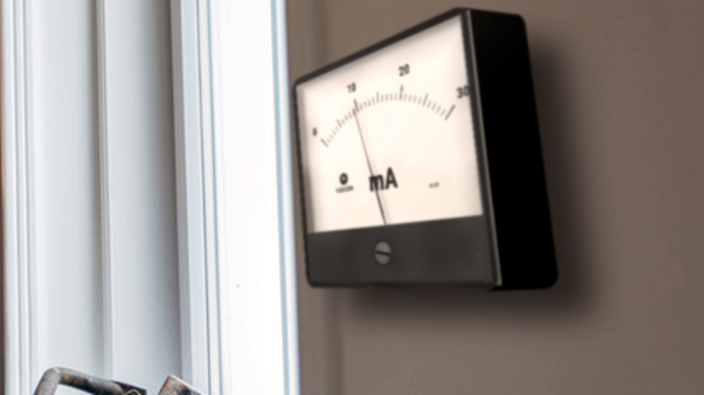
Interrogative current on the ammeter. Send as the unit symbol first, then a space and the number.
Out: mA 10
